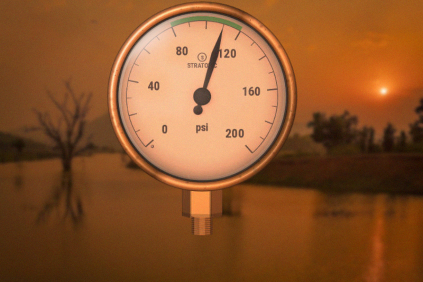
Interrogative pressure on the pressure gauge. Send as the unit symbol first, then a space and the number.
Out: psi 110
